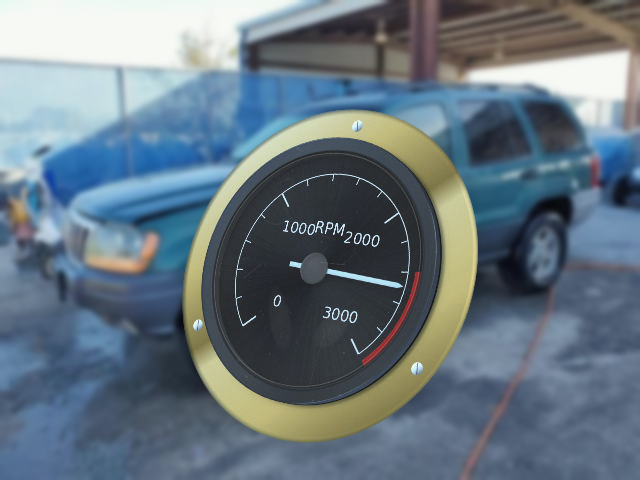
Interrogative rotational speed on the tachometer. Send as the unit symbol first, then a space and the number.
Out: rpm 2500
